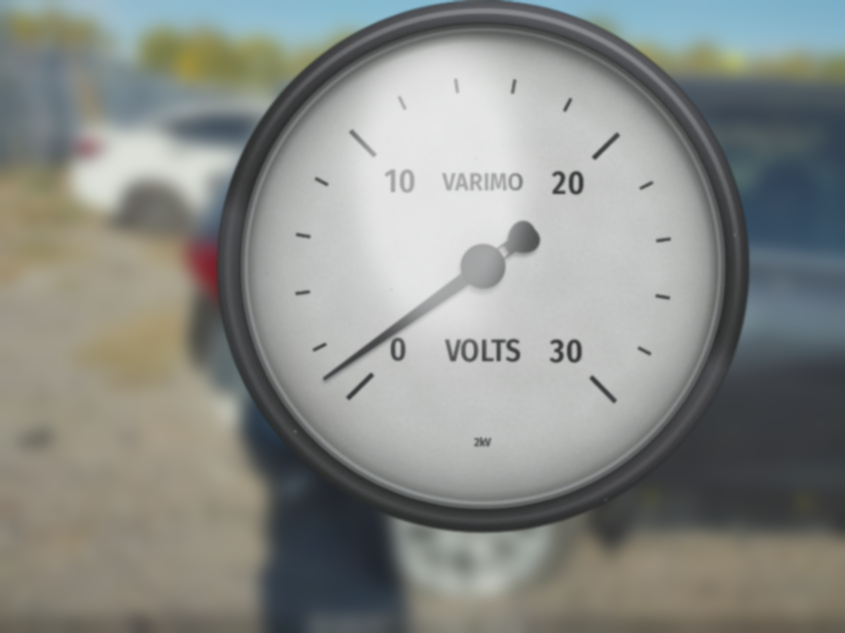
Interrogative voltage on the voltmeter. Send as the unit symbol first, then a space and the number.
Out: V 1
